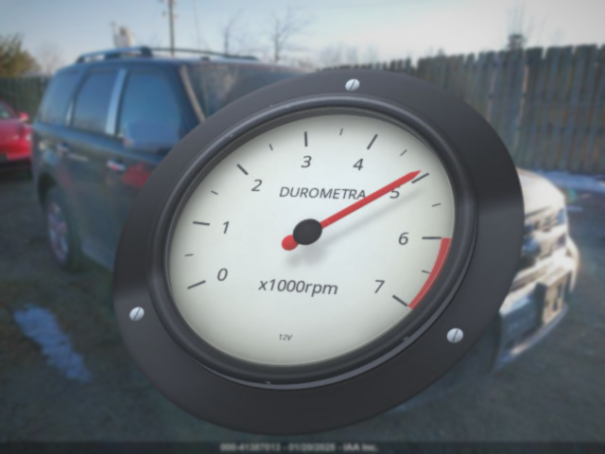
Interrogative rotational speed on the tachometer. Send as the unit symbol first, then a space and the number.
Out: rpm 5000
